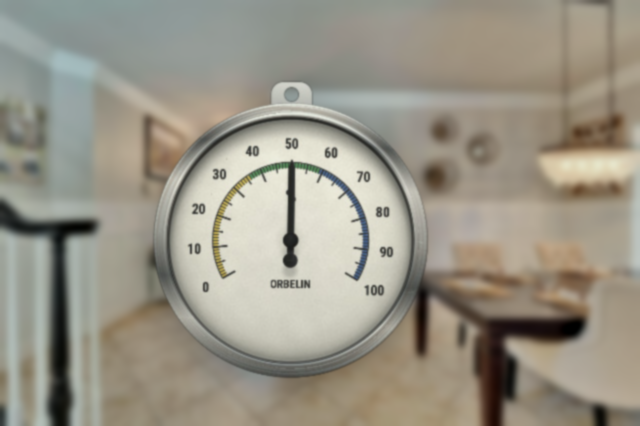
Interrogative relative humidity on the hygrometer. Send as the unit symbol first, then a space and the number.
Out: % 50
